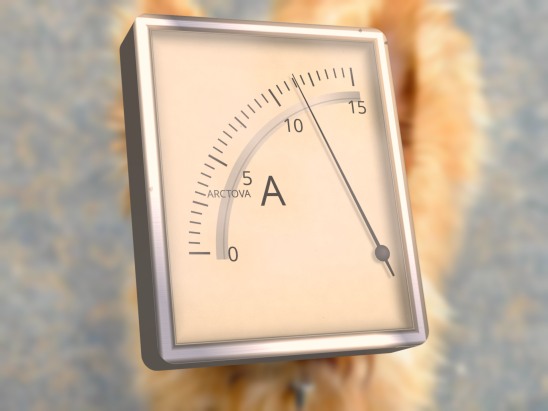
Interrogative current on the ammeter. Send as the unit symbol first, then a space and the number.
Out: A 11.5
